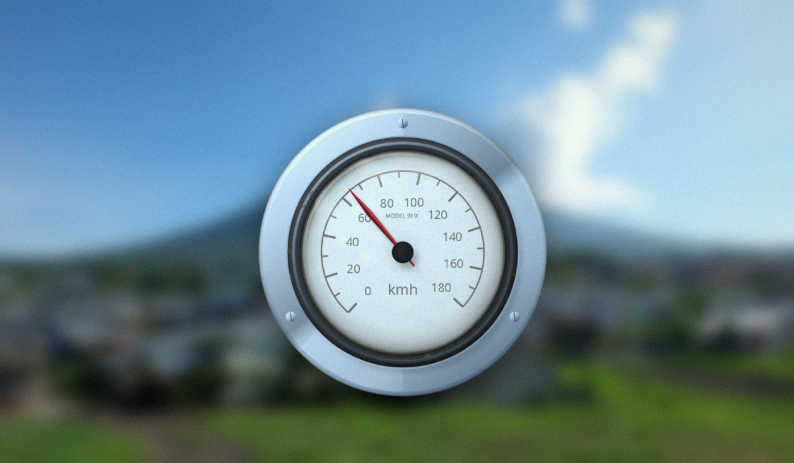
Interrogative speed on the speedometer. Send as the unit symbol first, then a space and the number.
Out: km/h 65
